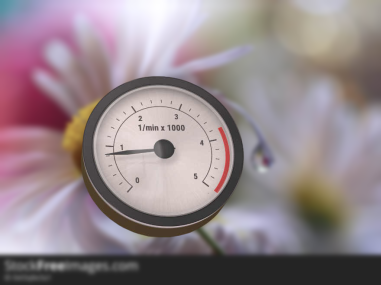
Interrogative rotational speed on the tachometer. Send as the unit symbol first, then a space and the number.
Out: rpm 800
